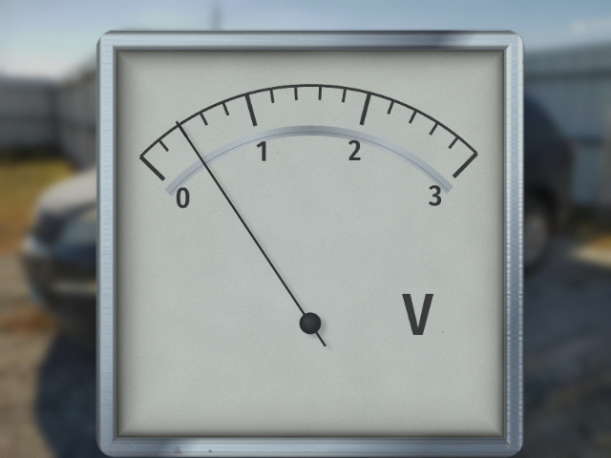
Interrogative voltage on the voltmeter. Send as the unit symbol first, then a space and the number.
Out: V 0.4
